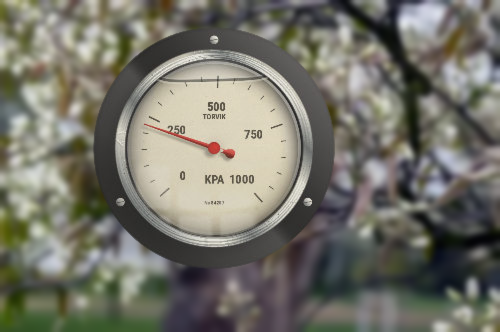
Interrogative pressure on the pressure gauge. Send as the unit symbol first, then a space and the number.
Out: kPa 225
